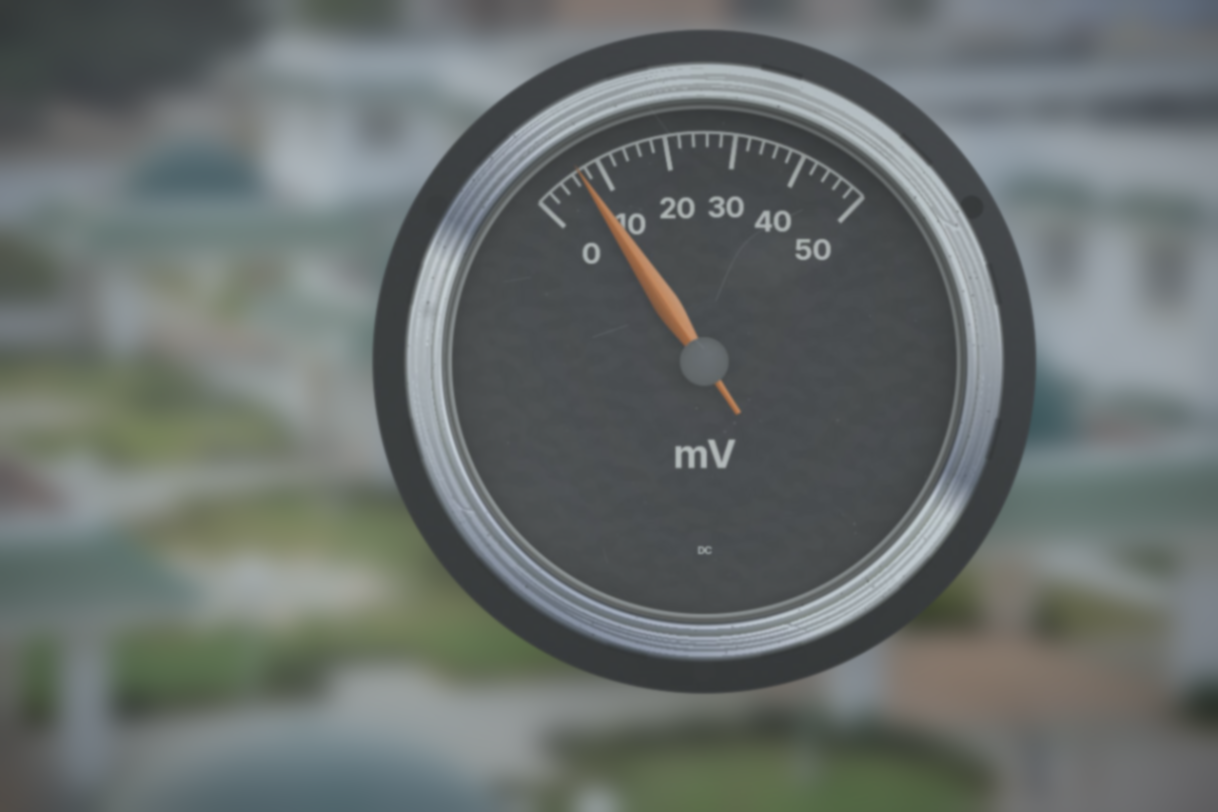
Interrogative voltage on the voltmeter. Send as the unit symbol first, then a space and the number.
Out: mV 7
